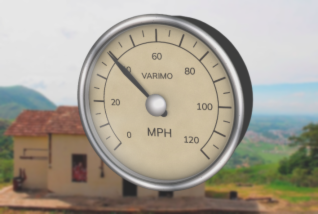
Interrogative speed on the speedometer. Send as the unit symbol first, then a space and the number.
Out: mph 40
